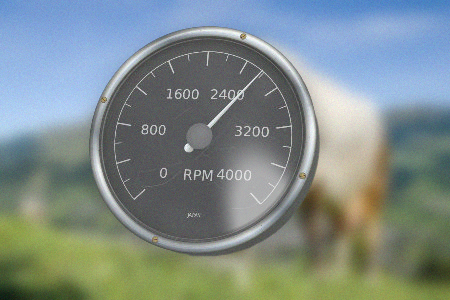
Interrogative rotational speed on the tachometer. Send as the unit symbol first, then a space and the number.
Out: rpm 2600
